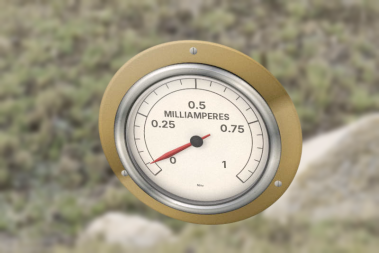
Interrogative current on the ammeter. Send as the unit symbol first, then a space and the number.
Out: mA 0.05
